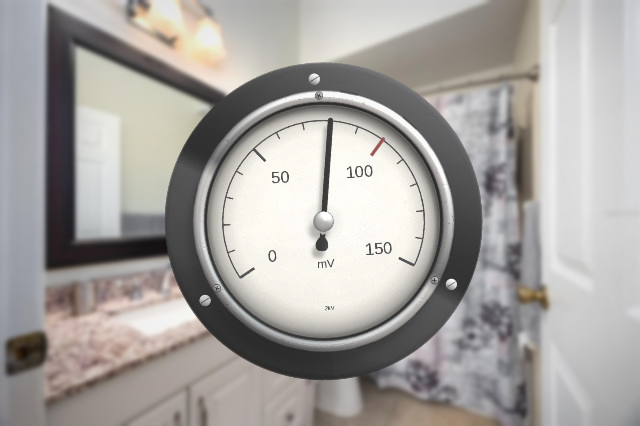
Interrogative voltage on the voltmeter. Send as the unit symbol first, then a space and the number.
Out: mV 80
